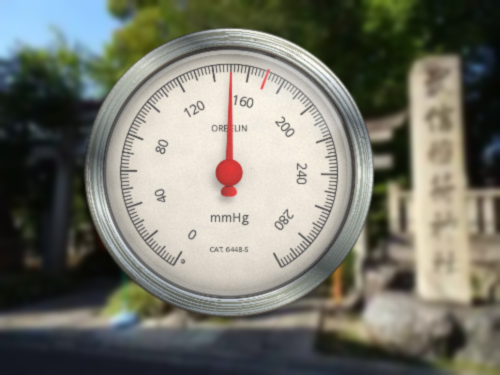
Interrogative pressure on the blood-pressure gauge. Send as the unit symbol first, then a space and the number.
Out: mmHg 150
